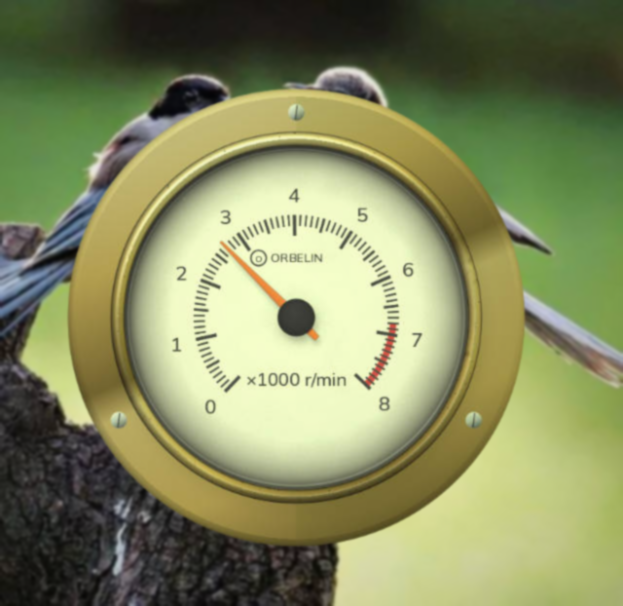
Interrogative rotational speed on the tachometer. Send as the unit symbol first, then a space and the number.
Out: rpm 2700
